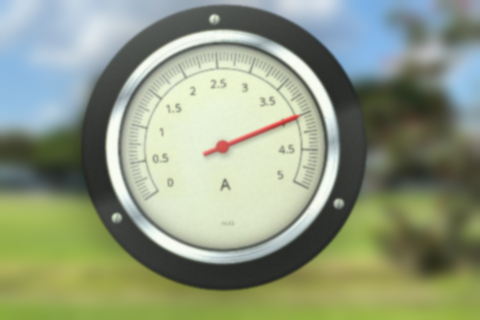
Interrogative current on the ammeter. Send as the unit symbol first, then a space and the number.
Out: A 4
